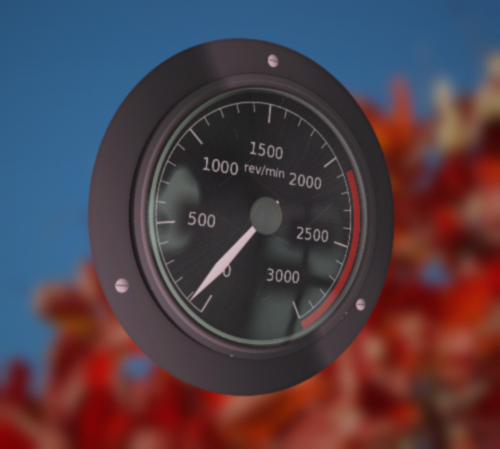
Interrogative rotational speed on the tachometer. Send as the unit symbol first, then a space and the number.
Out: rpm 100
